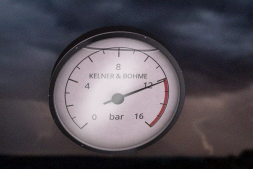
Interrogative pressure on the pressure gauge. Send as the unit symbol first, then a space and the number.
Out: bar 12
